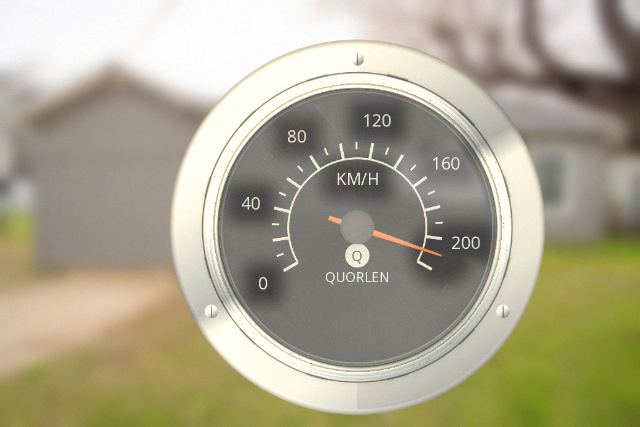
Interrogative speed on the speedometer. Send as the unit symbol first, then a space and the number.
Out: km/h 210
